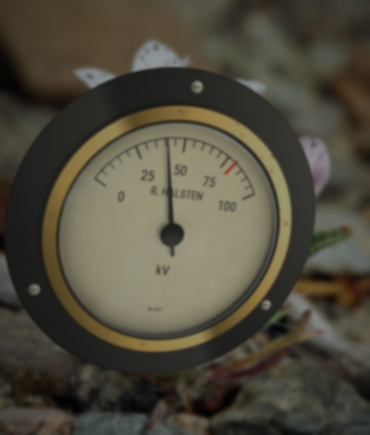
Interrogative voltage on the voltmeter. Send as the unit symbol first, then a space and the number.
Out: kV 40
